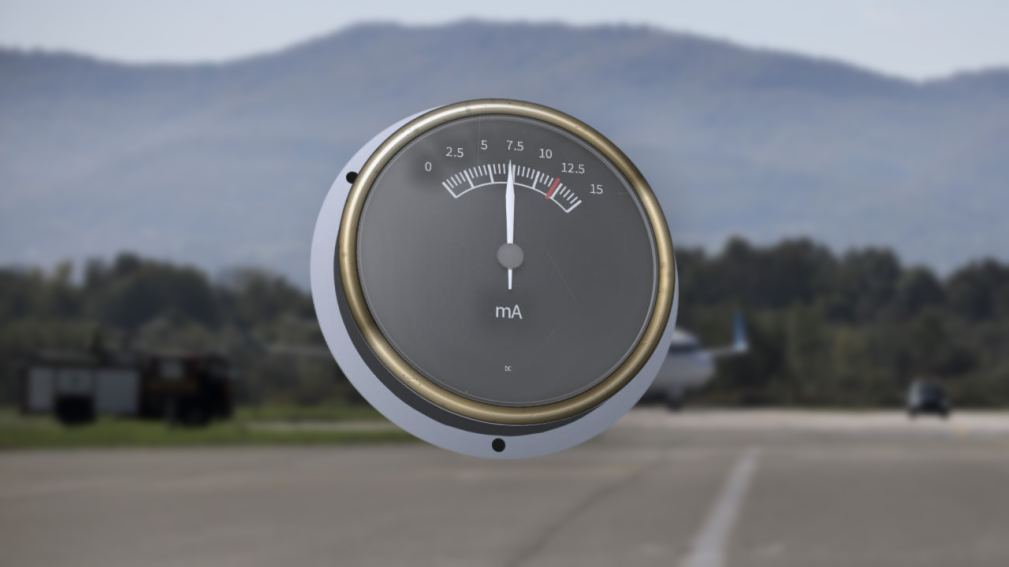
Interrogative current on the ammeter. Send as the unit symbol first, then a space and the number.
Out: mA 7
